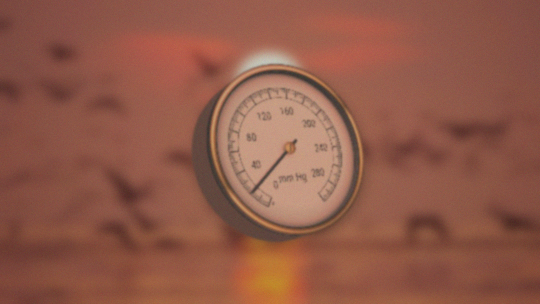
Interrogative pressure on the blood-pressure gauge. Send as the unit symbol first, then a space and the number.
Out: mmHg 20
